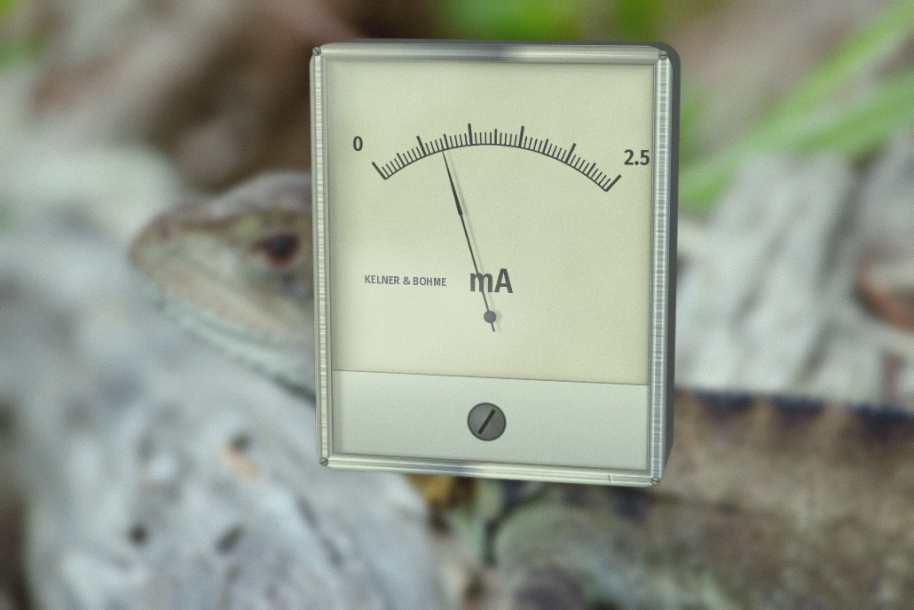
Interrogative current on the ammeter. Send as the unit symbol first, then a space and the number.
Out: mA 0.7
